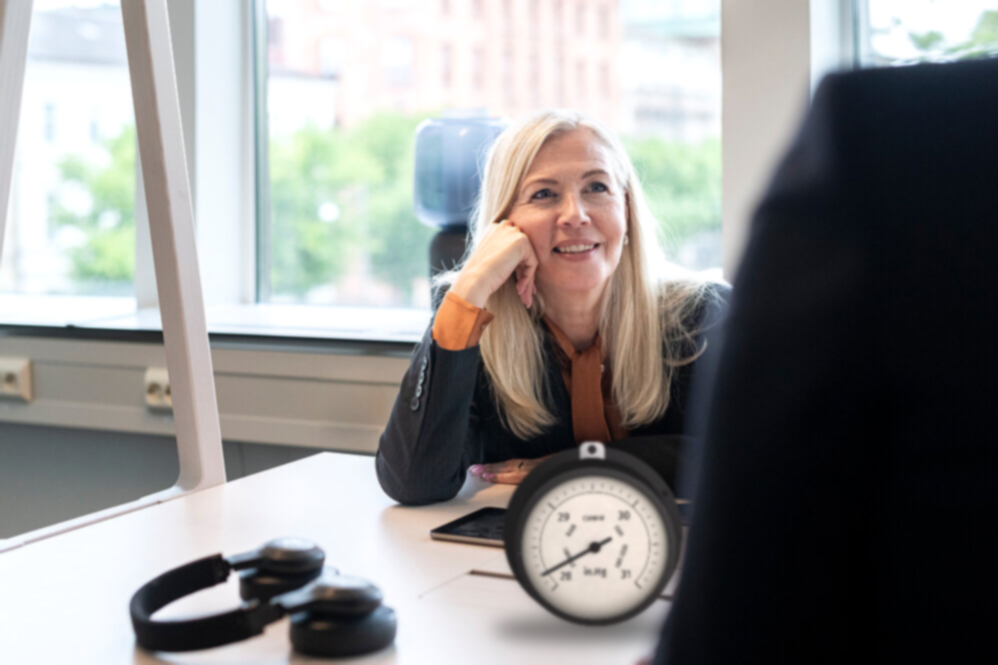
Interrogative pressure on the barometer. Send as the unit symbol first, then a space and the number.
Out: inHg 28.2
